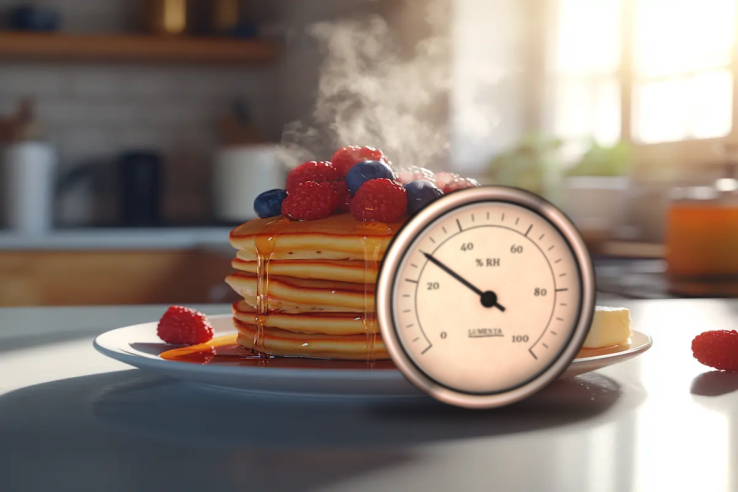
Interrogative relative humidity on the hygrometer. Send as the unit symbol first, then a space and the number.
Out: % 28
